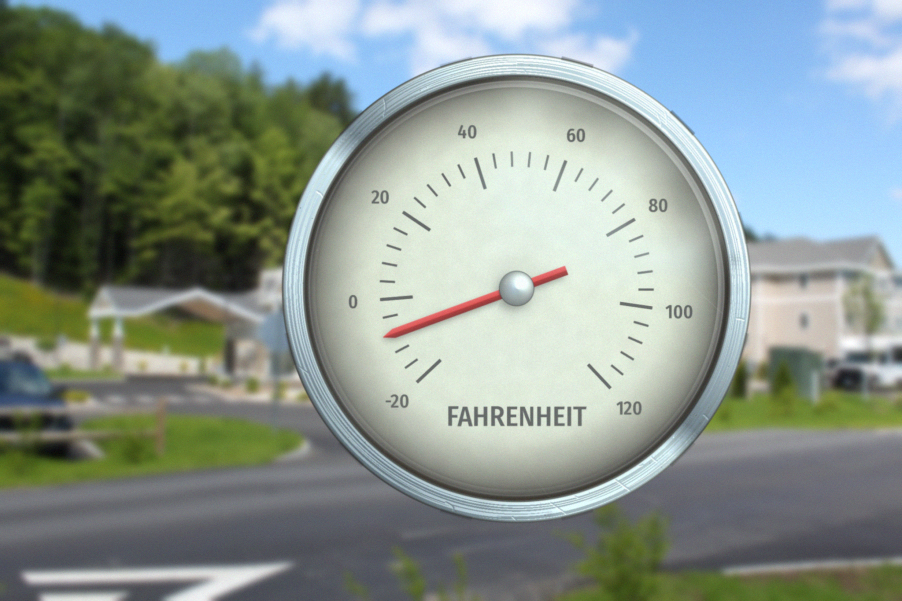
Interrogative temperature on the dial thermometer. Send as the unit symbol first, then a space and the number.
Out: °F -8
